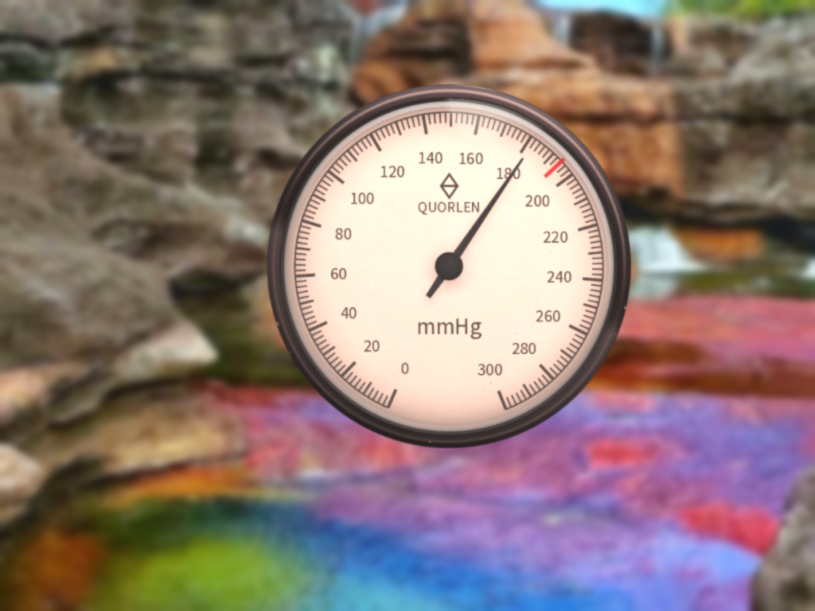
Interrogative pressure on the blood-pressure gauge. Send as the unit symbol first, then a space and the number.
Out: mmHg 182
